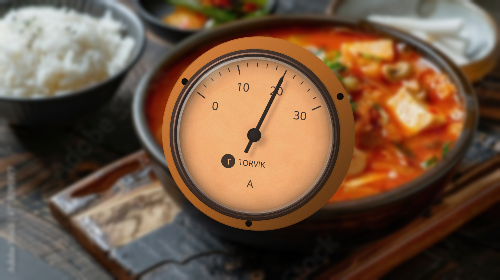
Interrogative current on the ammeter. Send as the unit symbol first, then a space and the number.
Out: A 20
